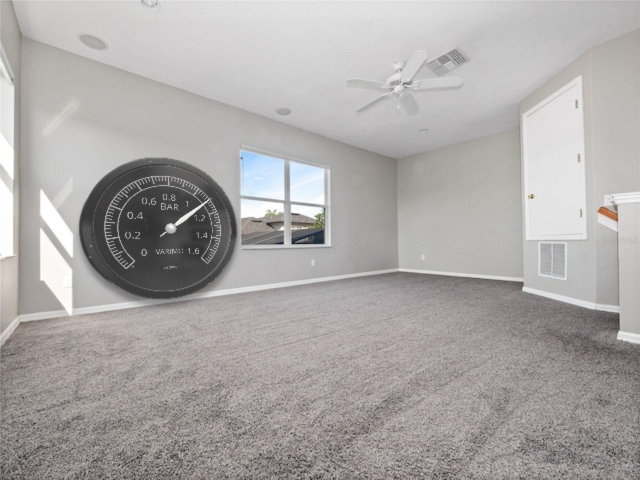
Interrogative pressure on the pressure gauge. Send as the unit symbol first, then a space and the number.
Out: bar 1.1
